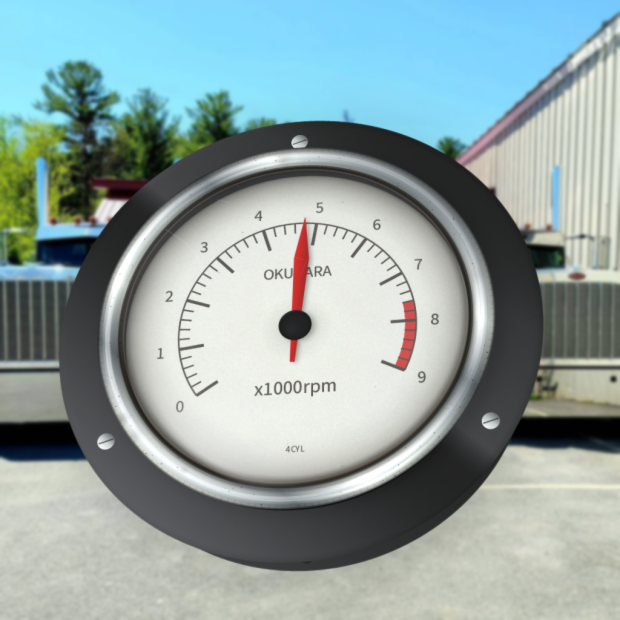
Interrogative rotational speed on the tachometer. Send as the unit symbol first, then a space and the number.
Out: rpm 4800
